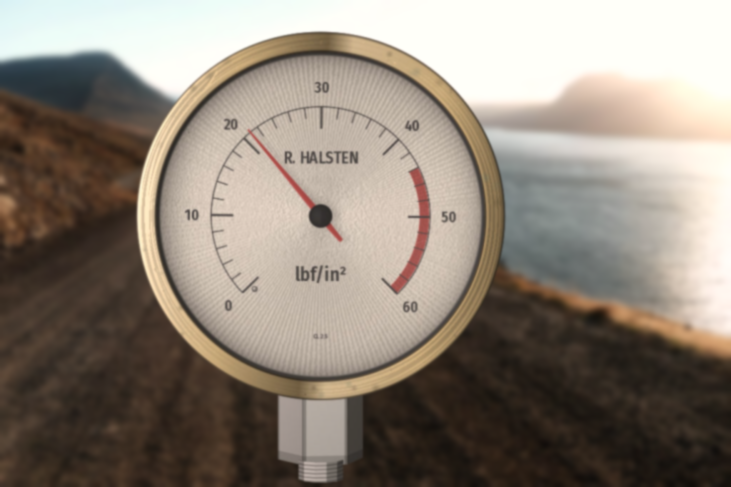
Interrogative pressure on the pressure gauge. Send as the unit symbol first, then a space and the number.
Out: psi 21
